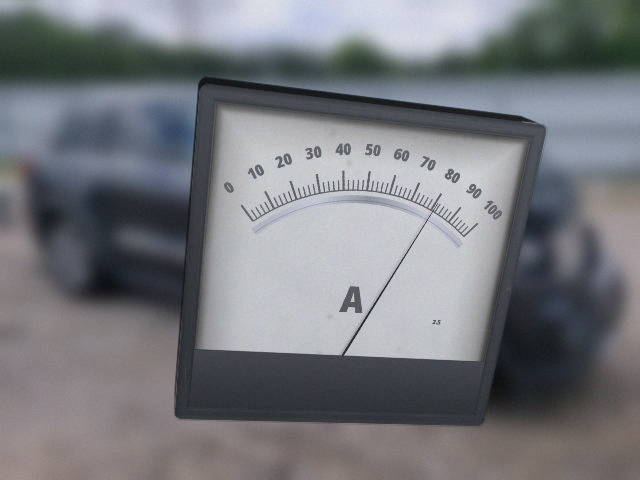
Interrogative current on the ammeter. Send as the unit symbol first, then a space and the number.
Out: A 80
